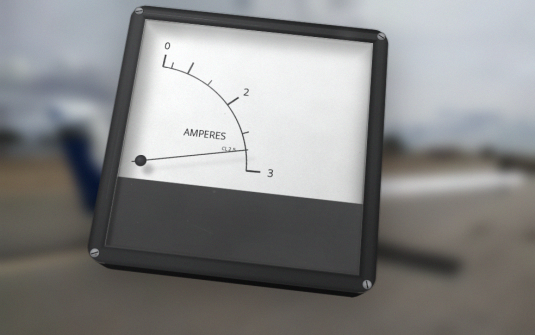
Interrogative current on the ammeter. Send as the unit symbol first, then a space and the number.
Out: A 2.75
